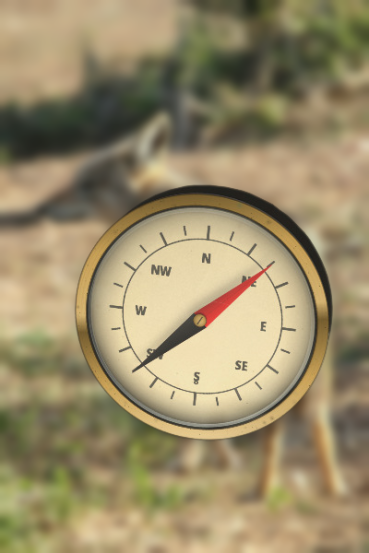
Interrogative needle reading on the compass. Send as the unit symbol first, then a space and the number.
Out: ° 45
